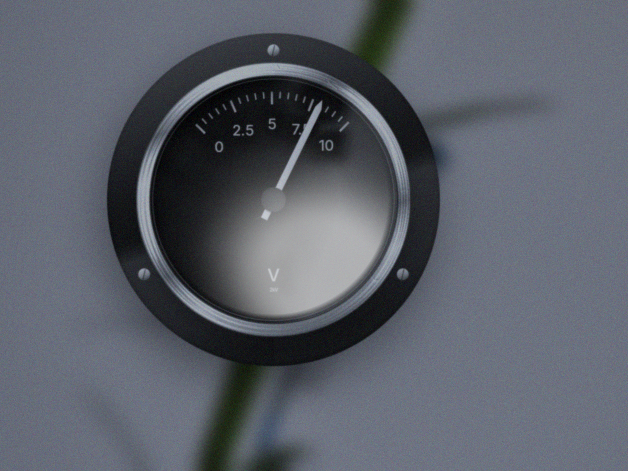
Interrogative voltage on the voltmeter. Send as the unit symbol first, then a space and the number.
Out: V 8
